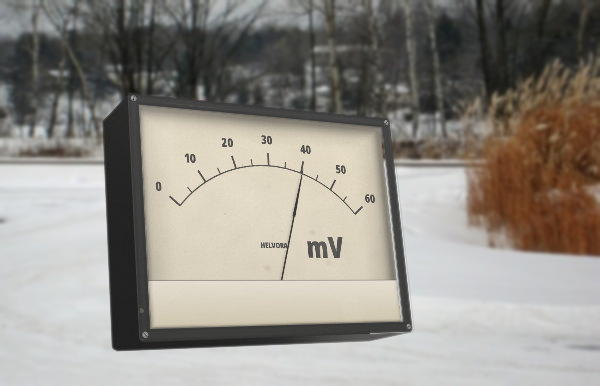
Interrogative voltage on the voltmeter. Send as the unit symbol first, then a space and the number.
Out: mV 40
